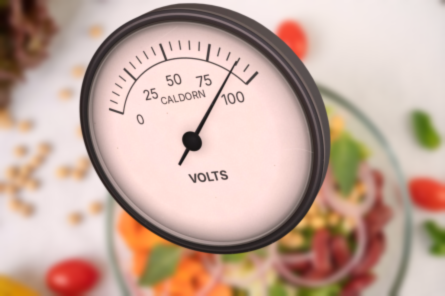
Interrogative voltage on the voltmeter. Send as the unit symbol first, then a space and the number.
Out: V 90
